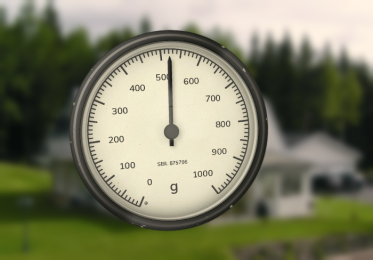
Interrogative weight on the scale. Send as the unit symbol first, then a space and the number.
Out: g 520
